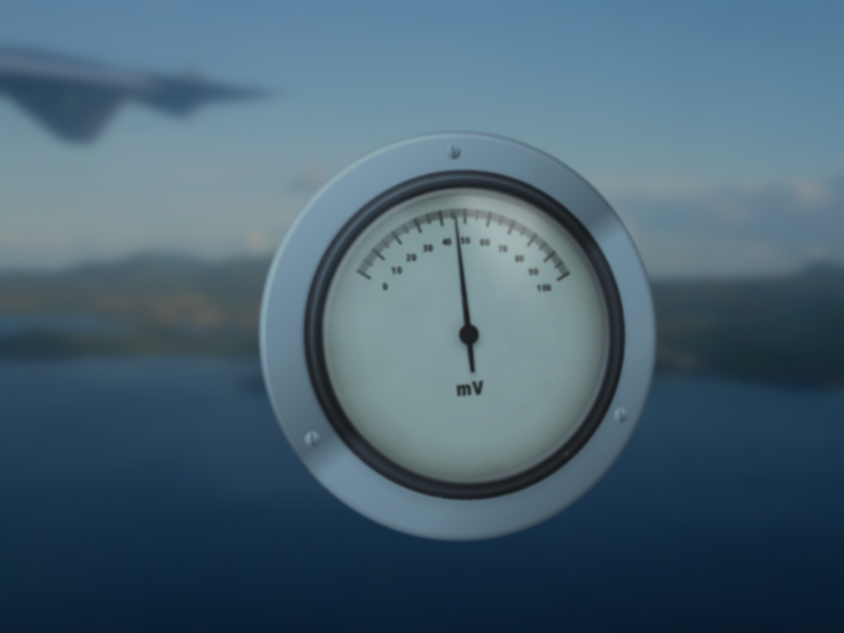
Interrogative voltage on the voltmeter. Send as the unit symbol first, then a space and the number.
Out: mV 45
